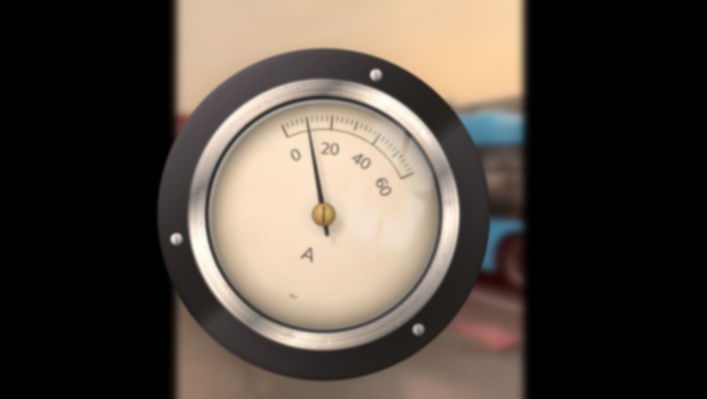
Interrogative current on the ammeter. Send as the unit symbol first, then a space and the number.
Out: A 10
